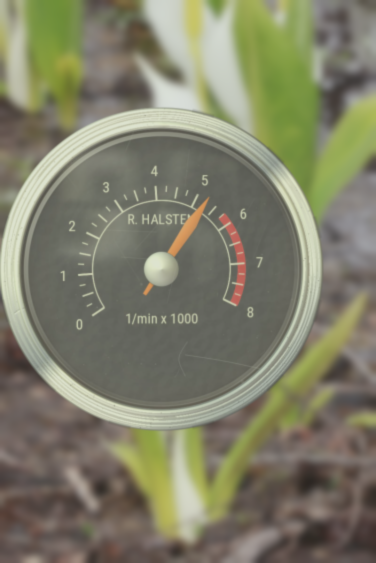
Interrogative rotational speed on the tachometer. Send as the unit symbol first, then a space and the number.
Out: rpm 5250
